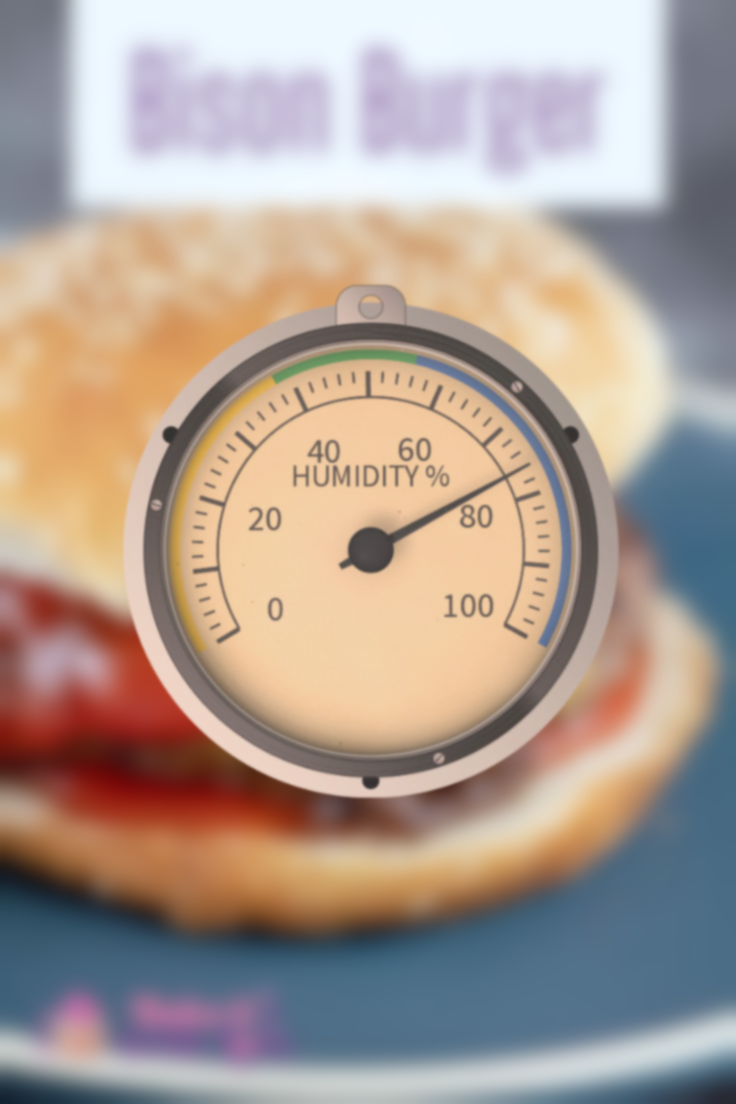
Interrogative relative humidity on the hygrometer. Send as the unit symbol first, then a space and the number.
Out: % 76
